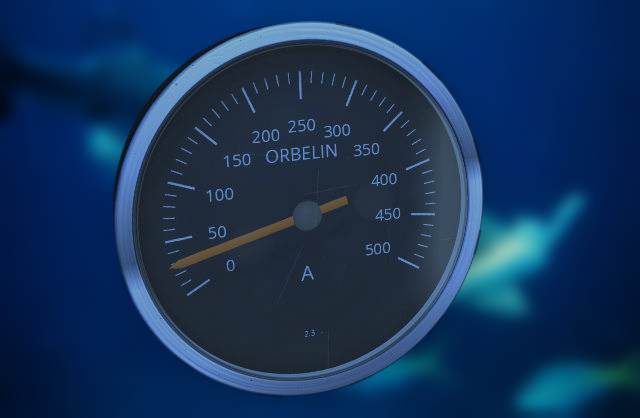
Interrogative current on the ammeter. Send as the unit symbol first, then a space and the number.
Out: A 30
